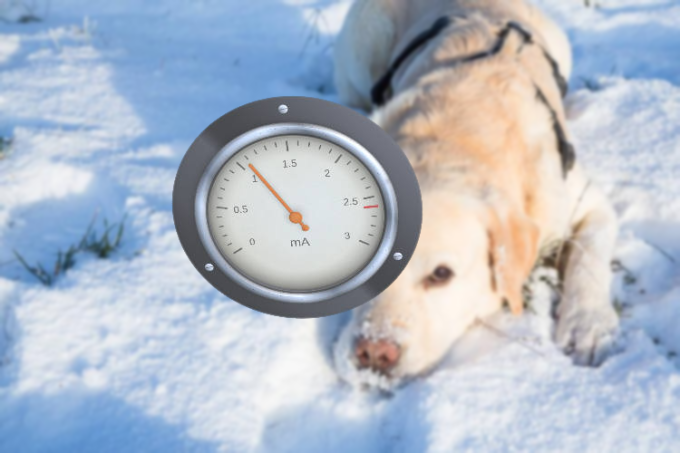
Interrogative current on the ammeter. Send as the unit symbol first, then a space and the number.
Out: mA 1.1
